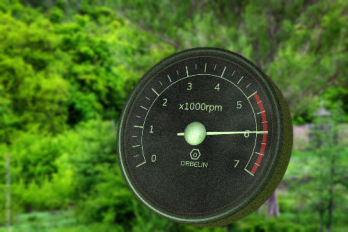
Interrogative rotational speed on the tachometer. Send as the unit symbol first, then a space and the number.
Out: rpm 6000
